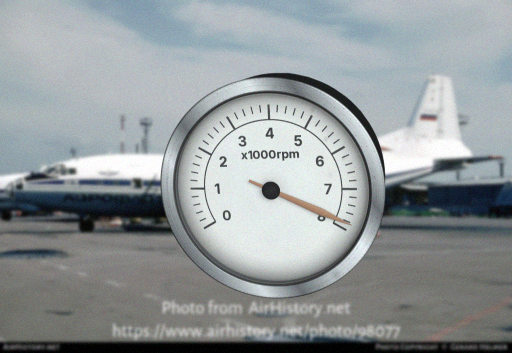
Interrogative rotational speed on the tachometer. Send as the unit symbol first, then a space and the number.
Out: rpm 7800
